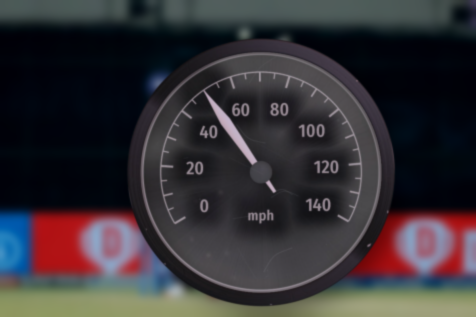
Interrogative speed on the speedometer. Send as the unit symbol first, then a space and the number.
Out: mph 50
